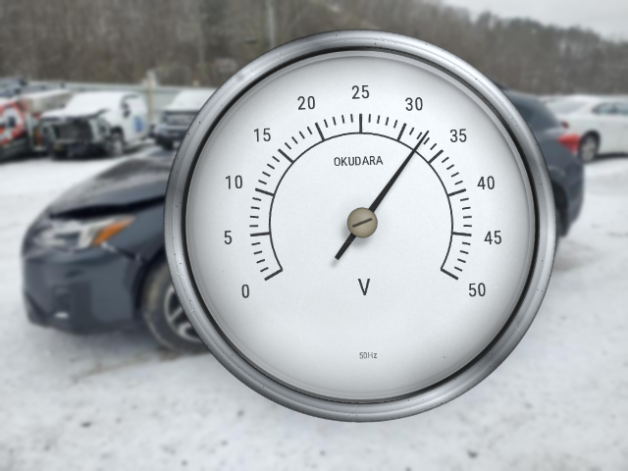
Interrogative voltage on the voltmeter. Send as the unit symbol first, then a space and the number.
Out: V 32.5
